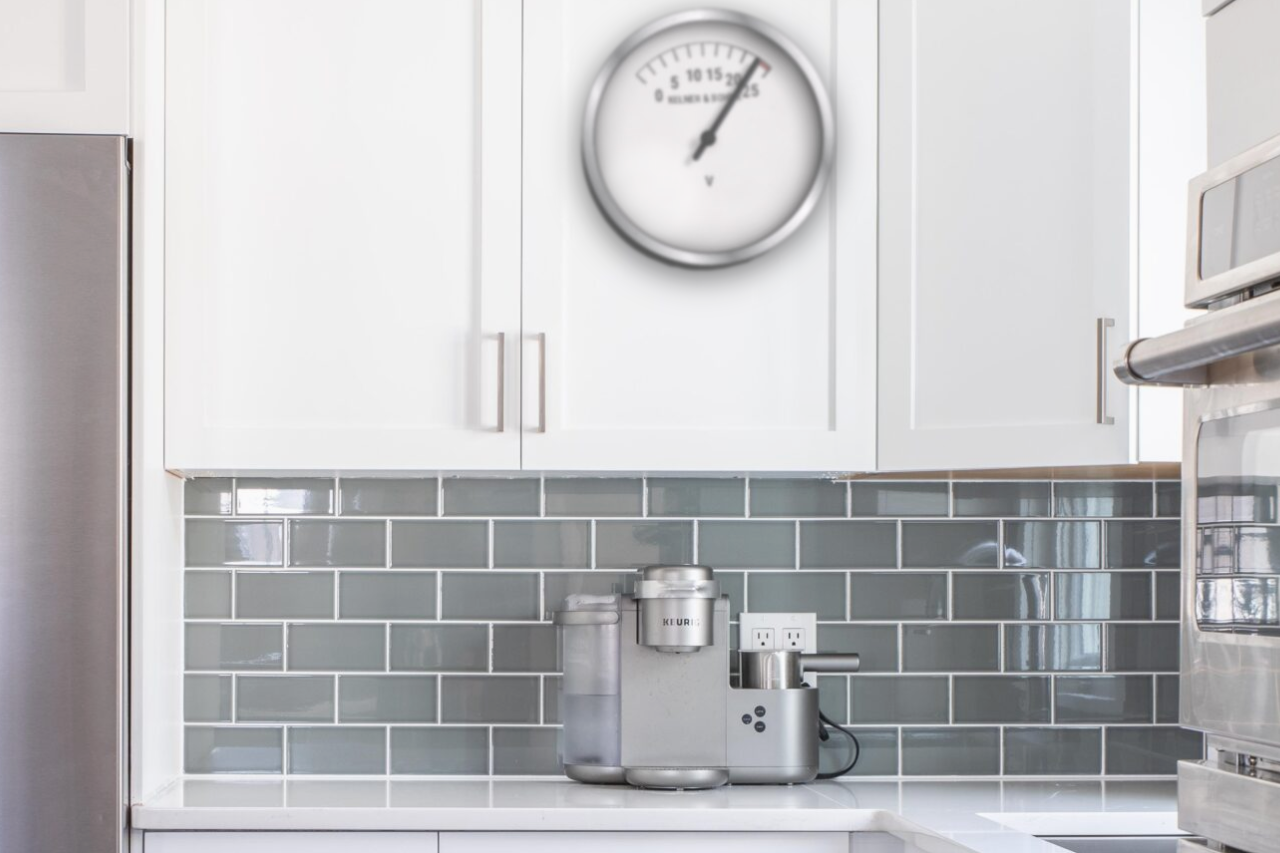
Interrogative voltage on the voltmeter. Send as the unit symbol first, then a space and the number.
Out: V 22.5
